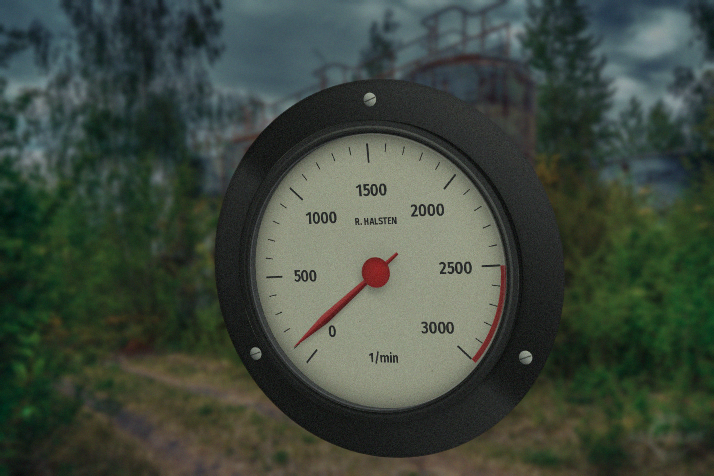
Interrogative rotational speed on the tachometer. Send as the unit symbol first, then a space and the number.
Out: rpm 100
